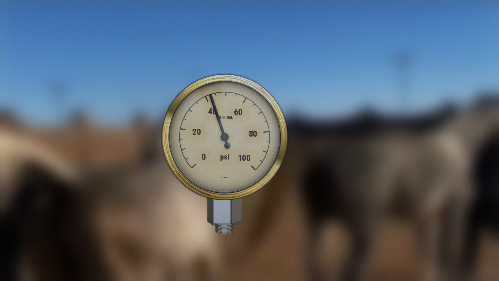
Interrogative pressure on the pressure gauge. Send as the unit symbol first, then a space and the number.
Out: psi 42.5
